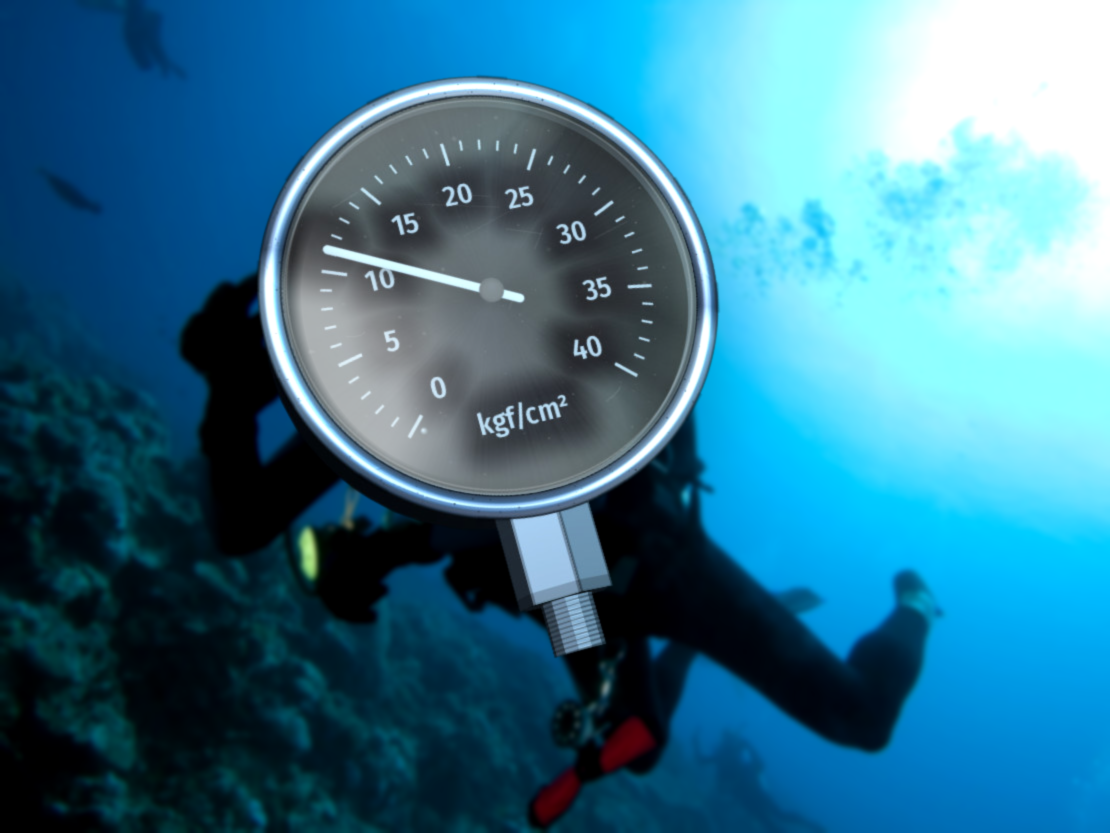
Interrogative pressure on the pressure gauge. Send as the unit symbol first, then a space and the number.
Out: kg/cm² 11
